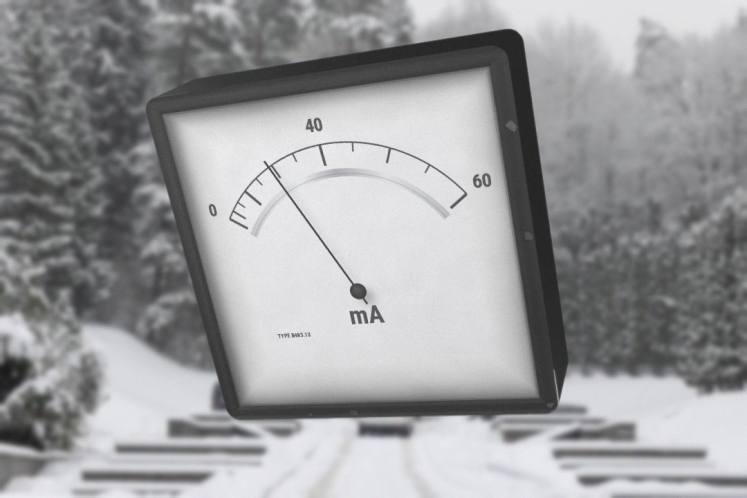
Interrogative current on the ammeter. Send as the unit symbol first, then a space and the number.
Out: mA 30
